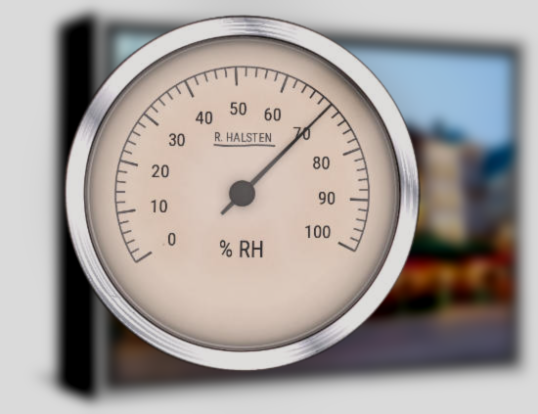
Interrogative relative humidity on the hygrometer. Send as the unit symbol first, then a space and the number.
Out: % 70
